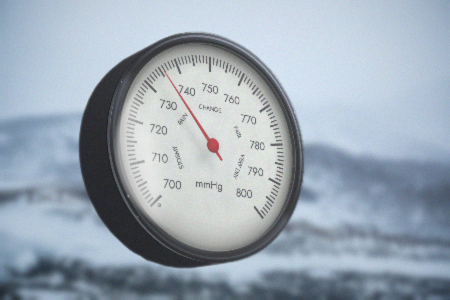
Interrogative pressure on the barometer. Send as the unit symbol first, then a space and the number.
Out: mmHg 735
